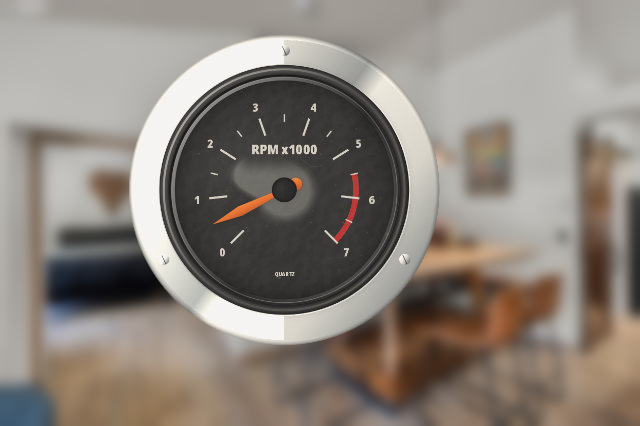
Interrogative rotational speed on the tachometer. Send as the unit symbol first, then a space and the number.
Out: rpm 500
